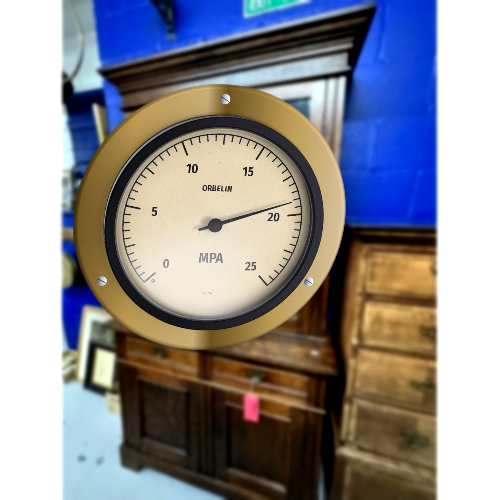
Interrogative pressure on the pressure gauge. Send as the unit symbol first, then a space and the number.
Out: MPa 19
